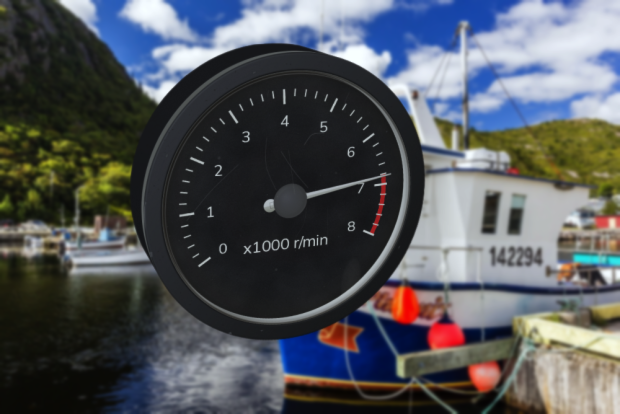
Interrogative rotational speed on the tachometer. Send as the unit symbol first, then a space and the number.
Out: rpm 6800
